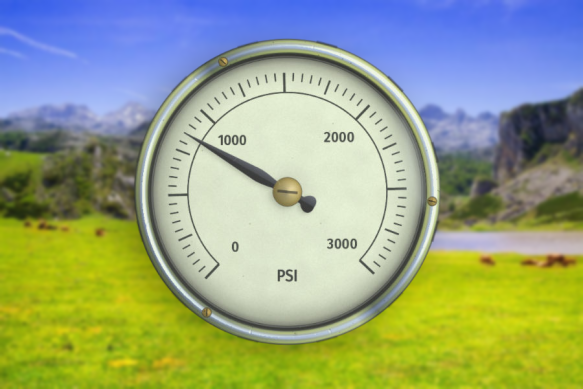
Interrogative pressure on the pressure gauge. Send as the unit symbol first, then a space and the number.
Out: psi 850
